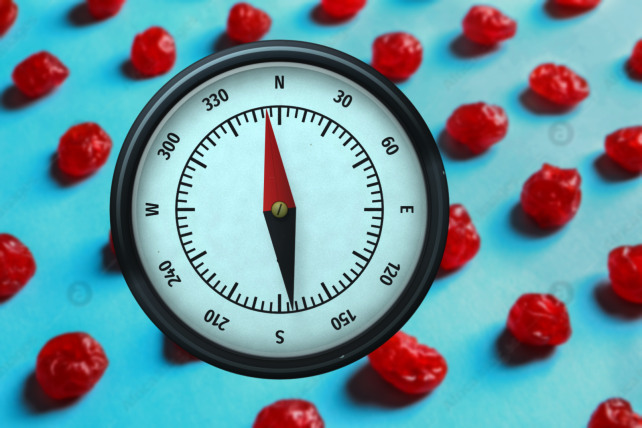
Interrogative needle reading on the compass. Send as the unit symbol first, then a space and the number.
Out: ° 352.5
